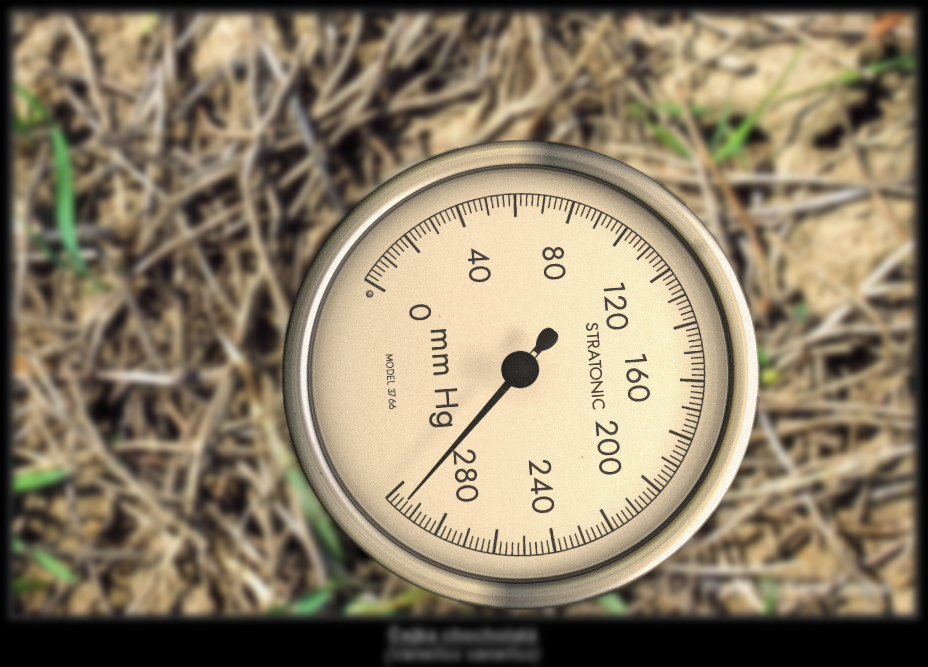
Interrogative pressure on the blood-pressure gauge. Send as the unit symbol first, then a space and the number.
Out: mmHg 294
